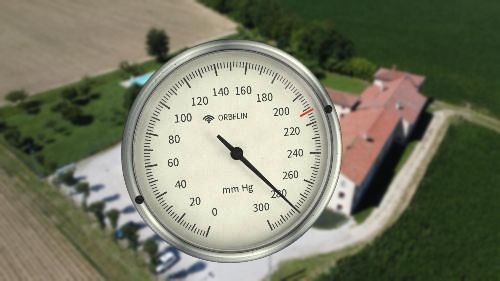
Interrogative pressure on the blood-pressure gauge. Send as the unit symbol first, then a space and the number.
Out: mmHg 280
